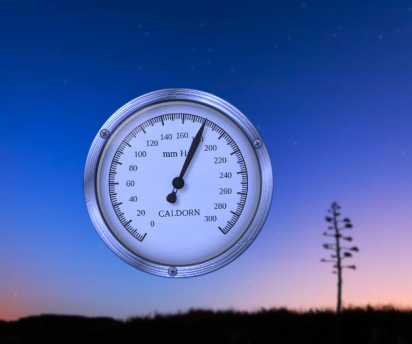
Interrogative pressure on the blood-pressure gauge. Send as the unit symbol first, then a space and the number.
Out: mmHg 180
